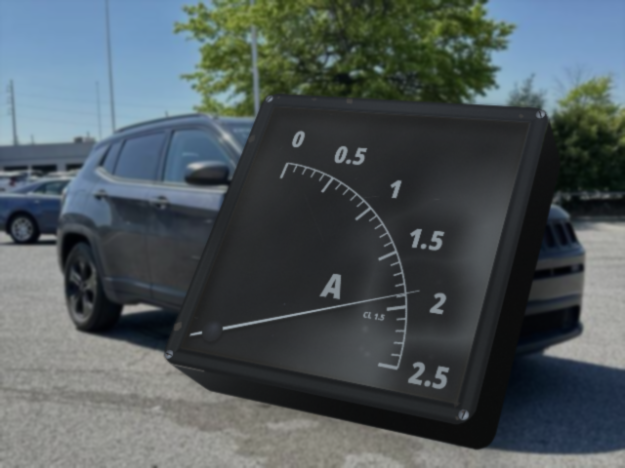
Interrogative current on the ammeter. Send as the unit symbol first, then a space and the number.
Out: A 1.9
